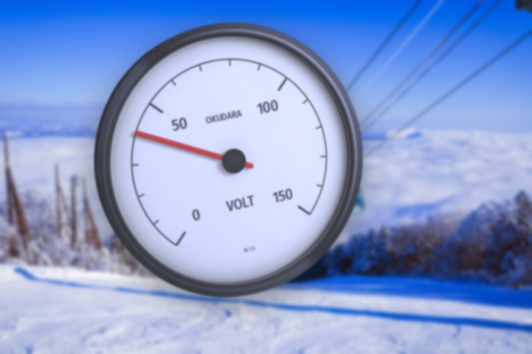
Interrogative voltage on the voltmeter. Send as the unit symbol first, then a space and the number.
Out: V 40
